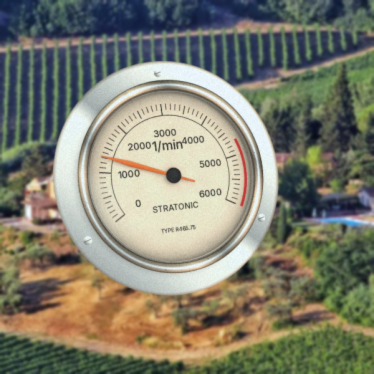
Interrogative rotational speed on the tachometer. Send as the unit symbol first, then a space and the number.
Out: rpm 1300
